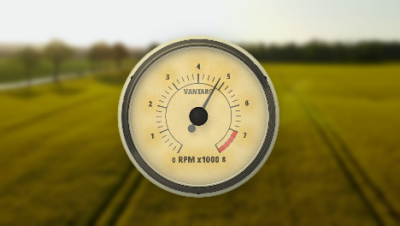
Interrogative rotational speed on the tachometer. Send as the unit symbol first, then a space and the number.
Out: rpm 4800
